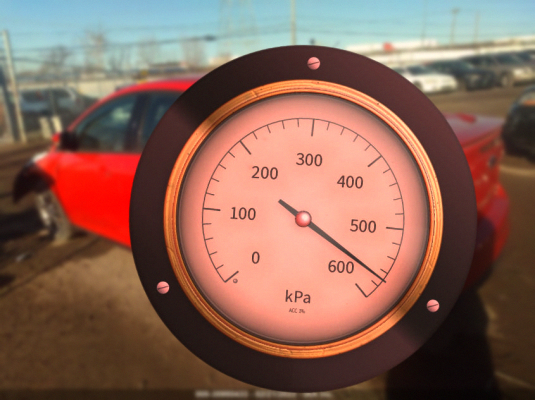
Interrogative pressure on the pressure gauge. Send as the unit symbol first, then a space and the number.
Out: kPa 570
